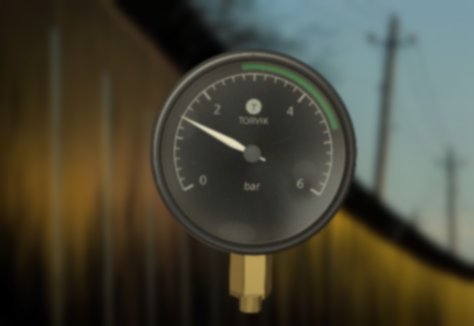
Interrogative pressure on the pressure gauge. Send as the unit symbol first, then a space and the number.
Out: bar 1.4
